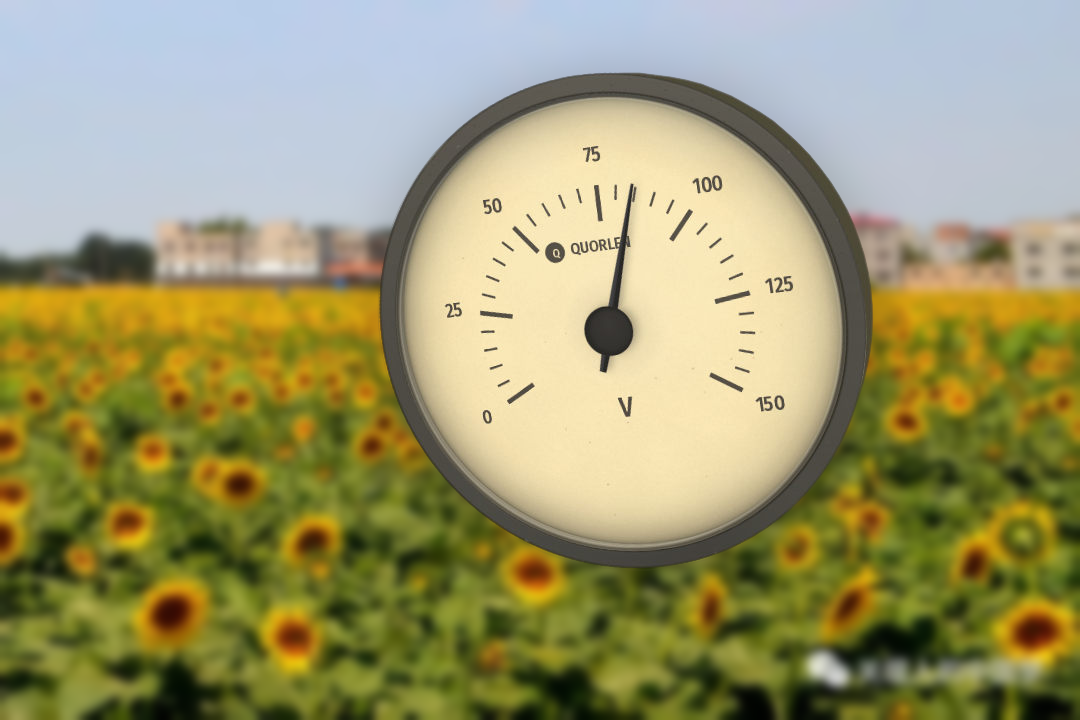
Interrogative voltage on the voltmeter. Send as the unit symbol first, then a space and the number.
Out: V 85
